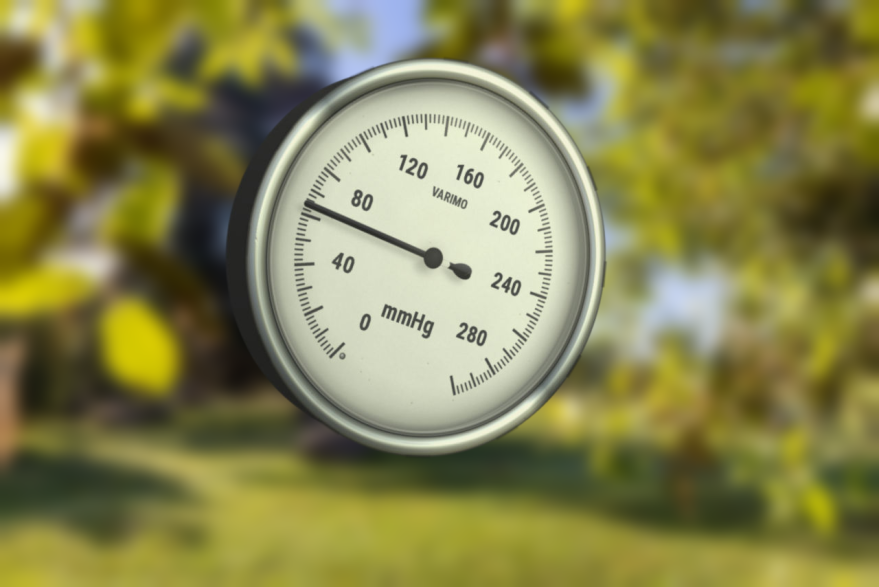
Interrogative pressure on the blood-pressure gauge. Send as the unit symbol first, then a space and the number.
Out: mmHg 64
